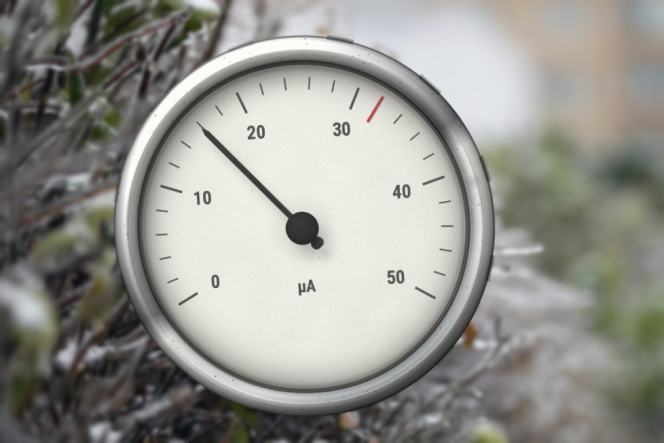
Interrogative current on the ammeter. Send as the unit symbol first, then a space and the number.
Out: µA 16
